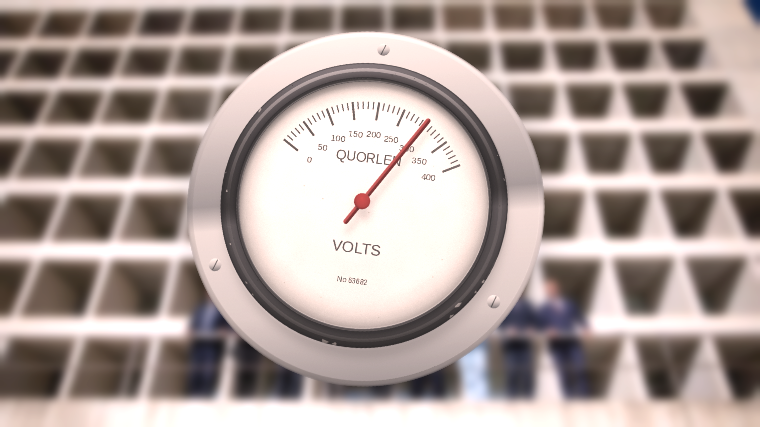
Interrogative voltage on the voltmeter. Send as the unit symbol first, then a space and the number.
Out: V 300
